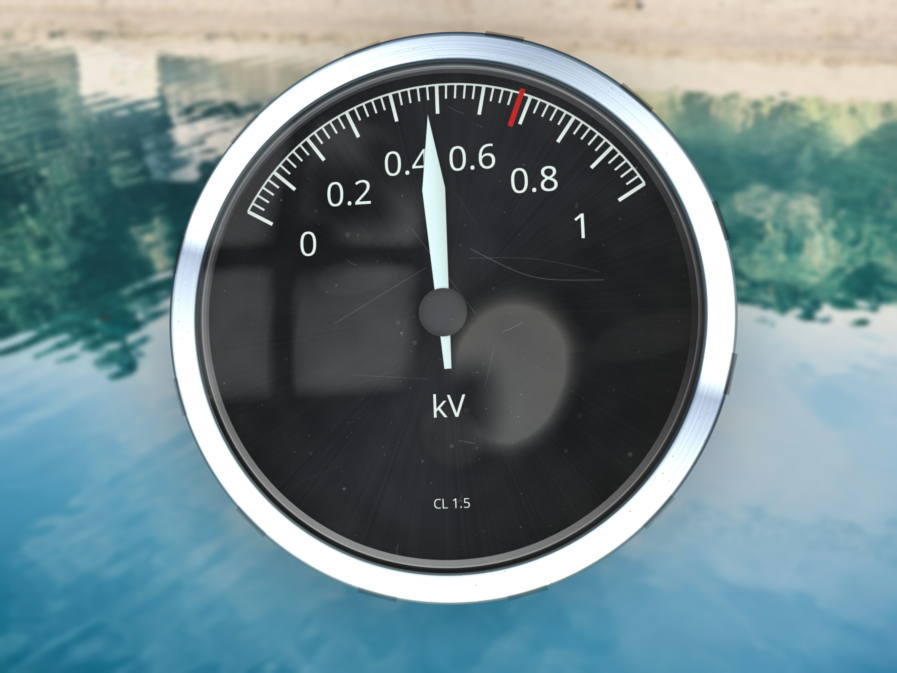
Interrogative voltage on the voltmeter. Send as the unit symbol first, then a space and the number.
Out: kV 0.48
